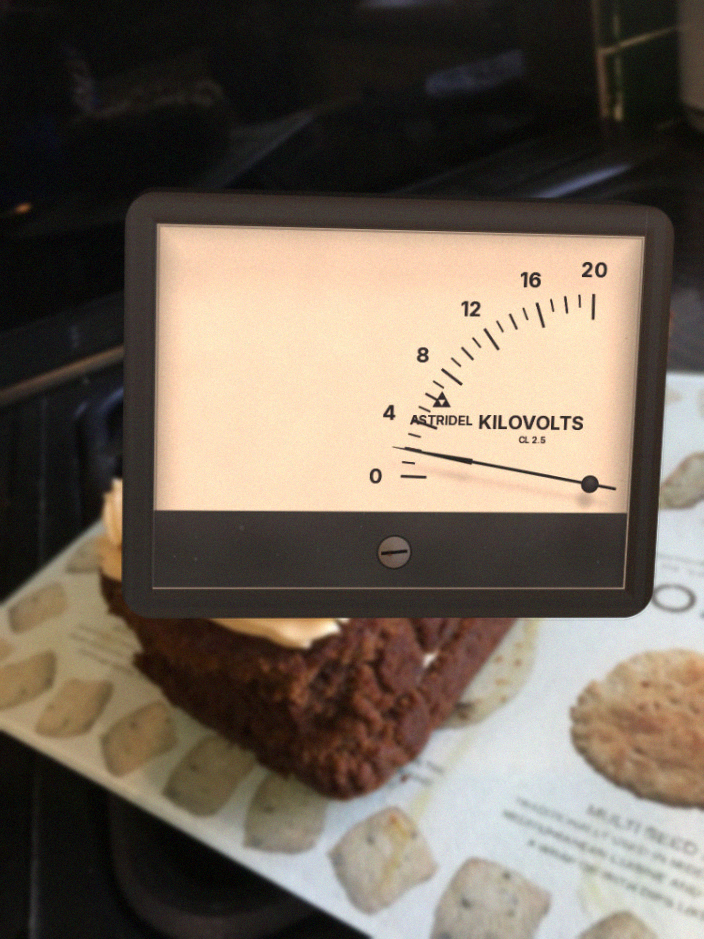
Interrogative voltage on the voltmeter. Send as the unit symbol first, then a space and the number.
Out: kV 2
